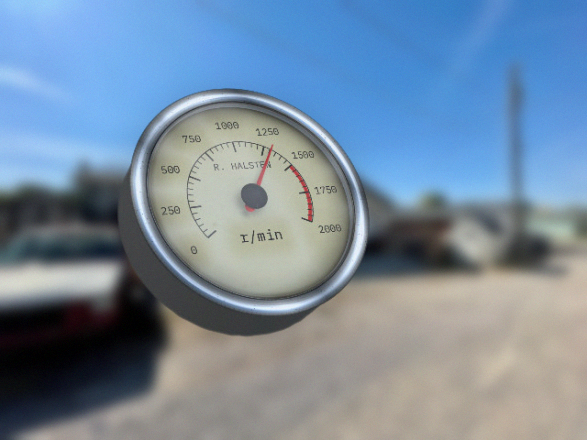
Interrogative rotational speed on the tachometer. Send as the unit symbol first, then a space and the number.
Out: rpm 1300
